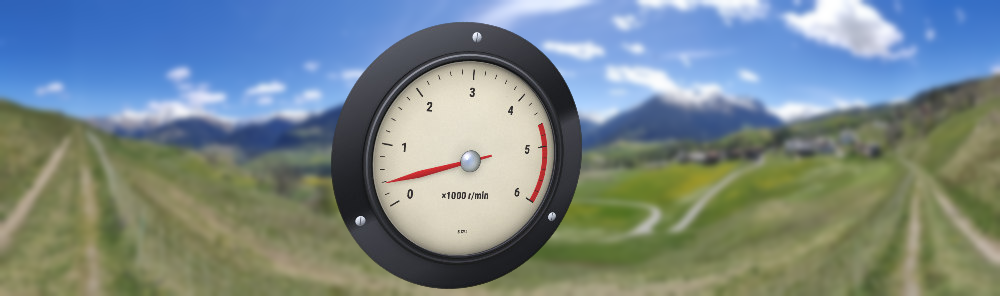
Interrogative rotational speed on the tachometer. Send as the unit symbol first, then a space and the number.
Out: rpm 400
